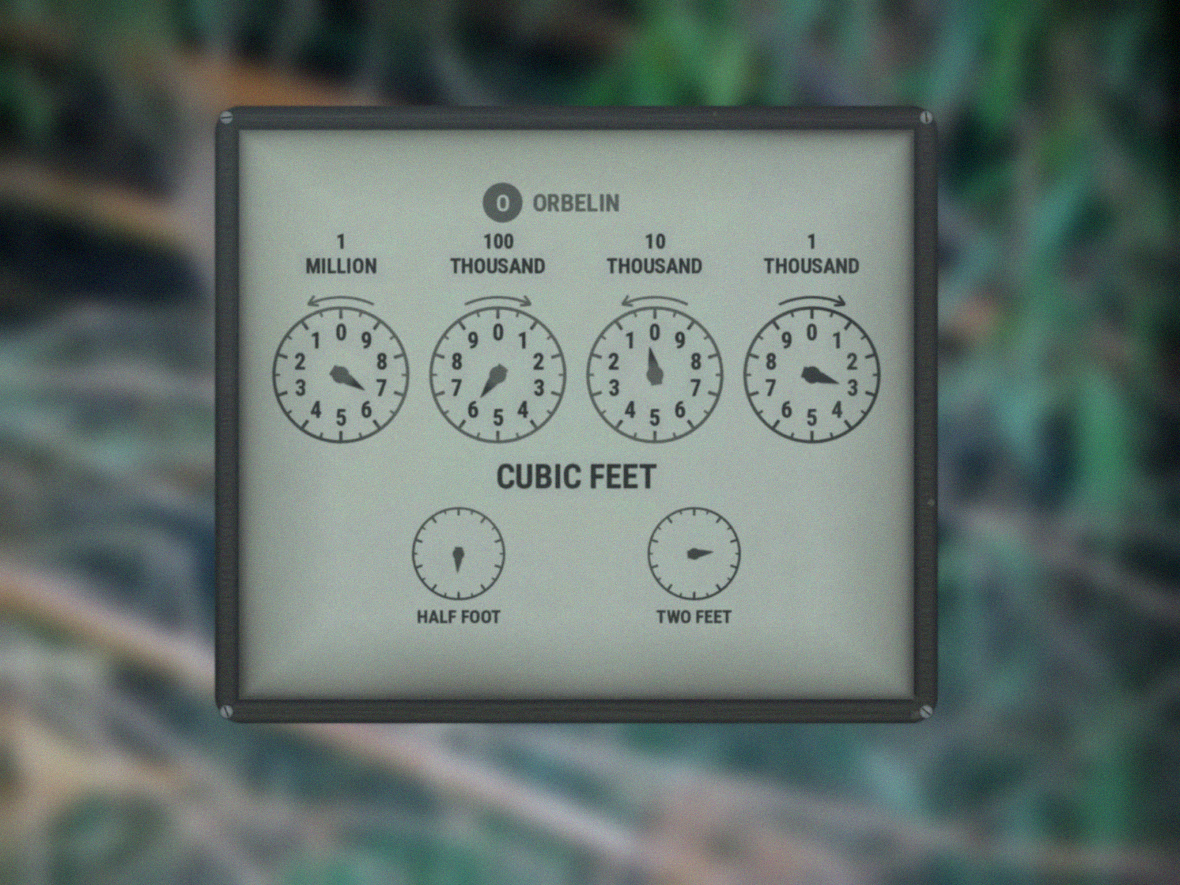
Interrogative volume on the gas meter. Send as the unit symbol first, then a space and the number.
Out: ft³ 660300
